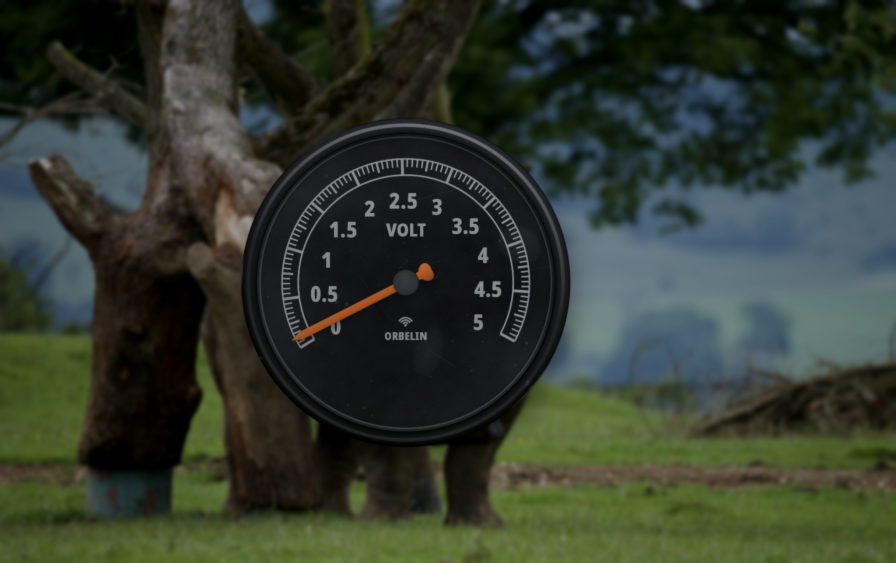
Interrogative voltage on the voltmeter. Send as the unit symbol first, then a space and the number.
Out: V 0.1
